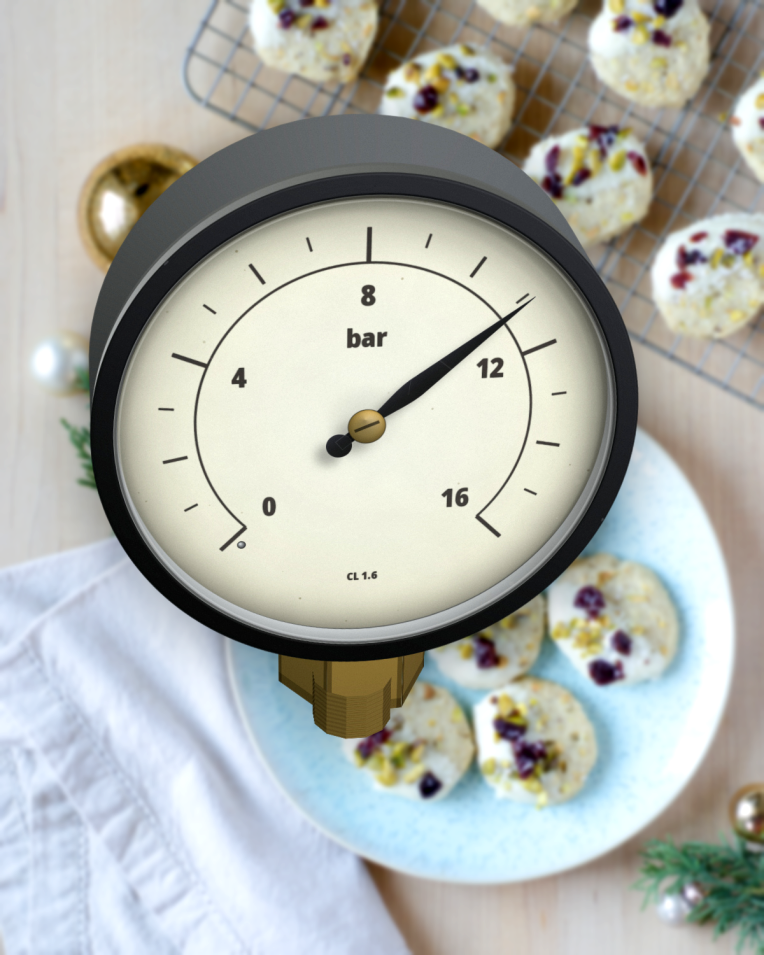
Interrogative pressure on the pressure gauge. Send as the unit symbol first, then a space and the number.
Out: bar 11
